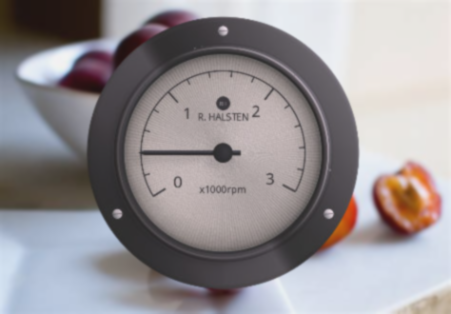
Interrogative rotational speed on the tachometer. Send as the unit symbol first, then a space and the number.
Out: rpm 400
